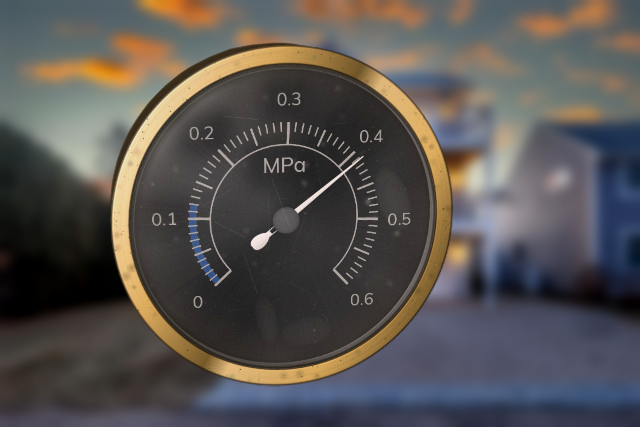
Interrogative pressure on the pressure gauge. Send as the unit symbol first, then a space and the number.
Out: MPa 0.41
